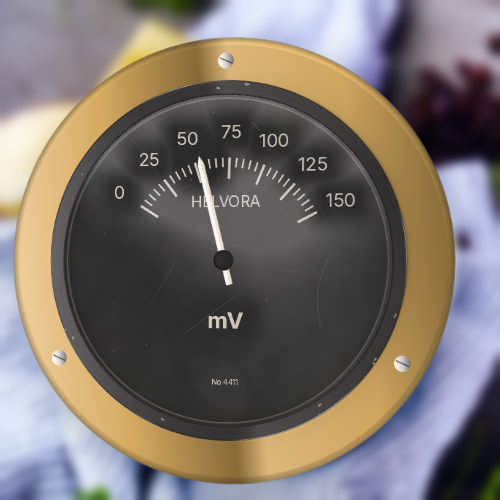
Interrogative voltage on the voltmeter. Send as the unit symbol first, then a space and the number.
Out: mV 55
